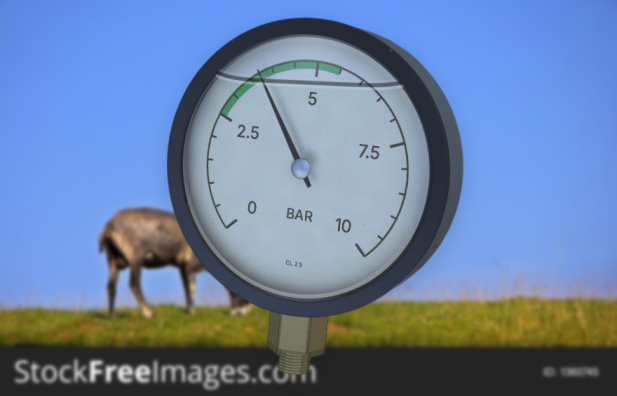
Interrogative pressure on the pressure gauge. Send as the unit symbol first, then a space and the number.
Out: bar 3.75
